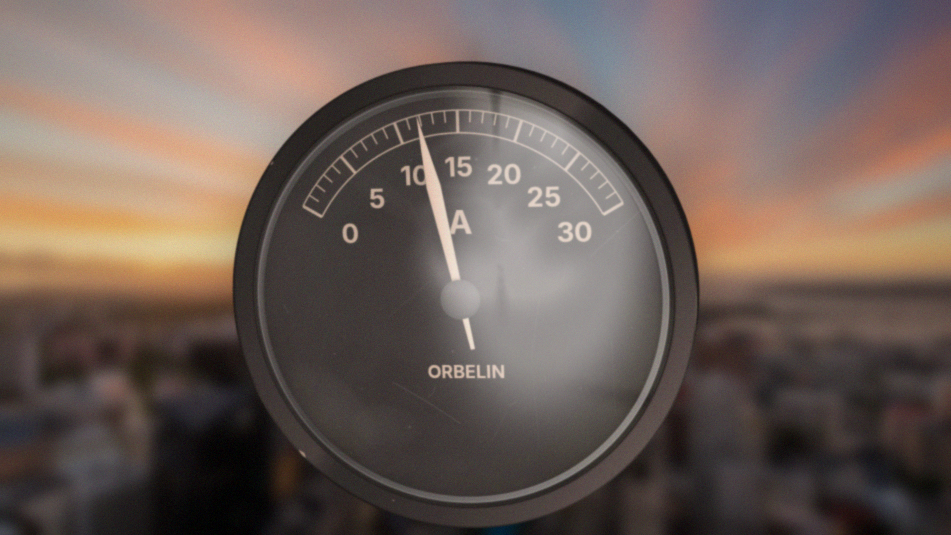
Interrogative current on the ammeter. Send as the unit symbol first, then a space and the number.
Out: A 12
